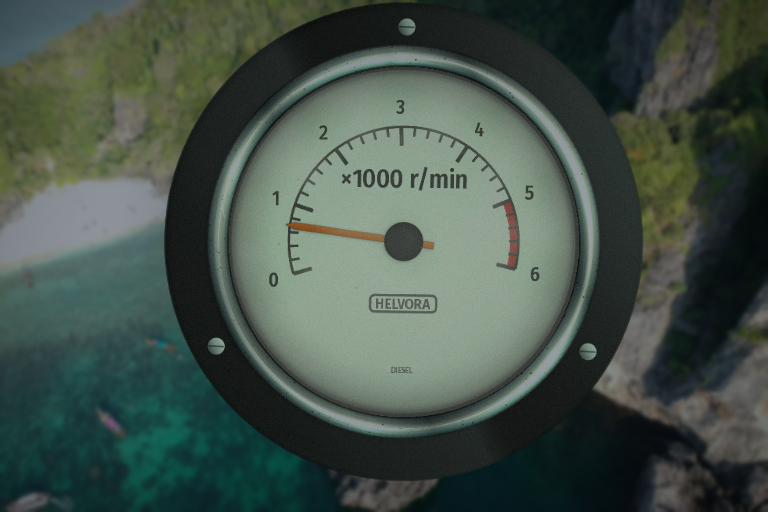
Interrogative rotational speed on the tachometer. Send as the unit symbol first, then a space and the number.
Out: rpm 700
